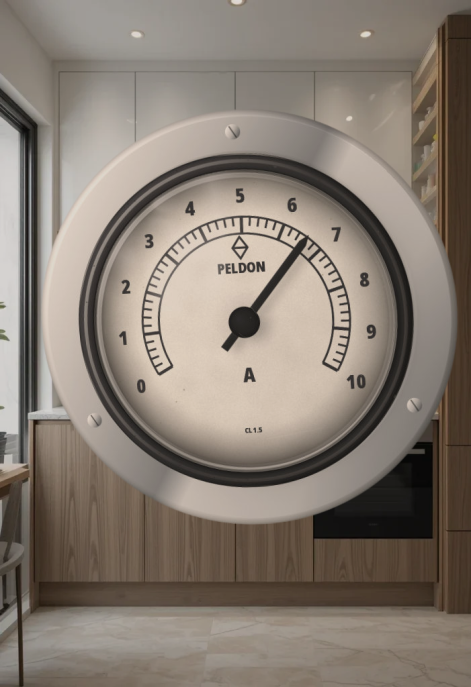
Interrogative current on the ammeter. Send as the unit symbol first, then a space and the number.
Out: A 6.6
